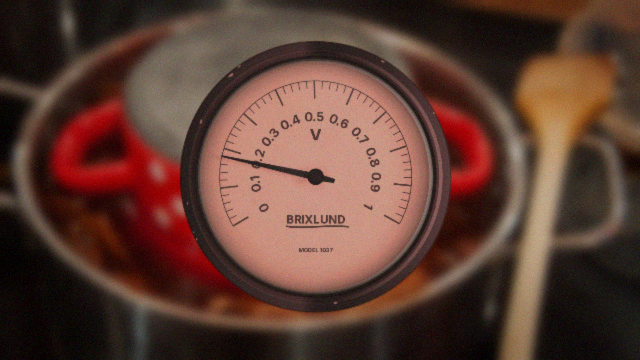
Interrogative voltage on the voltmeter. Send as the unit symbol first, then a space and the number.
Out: V 0.18
